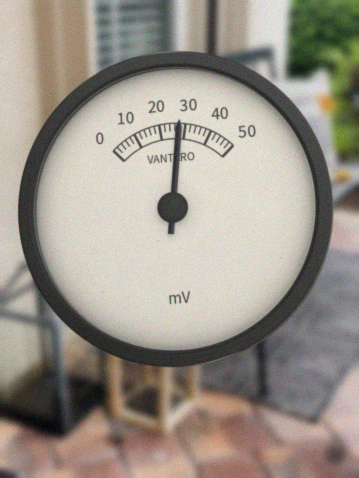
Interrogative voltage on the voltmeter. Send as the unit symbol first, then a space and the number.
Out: mV 28
